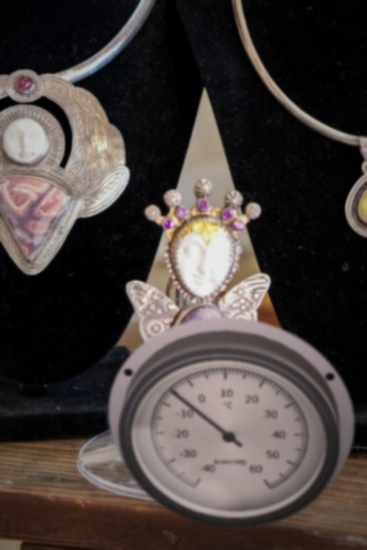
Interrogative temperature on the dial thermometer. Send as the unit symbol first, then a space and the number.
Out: °C -5
